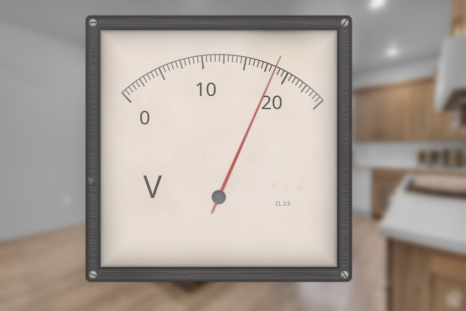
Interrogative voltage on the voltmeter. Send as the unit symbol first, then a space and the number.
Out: V 18.5
